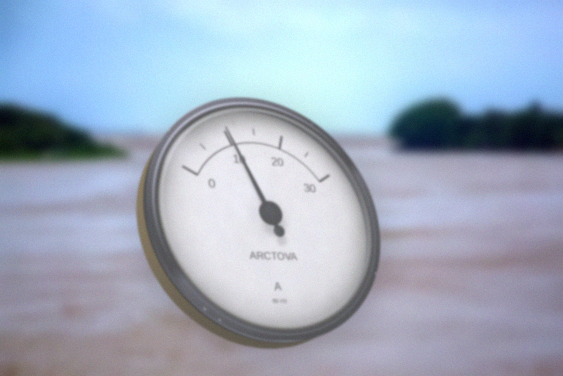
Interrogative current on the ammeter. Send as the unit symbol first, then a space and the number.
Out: A 10
